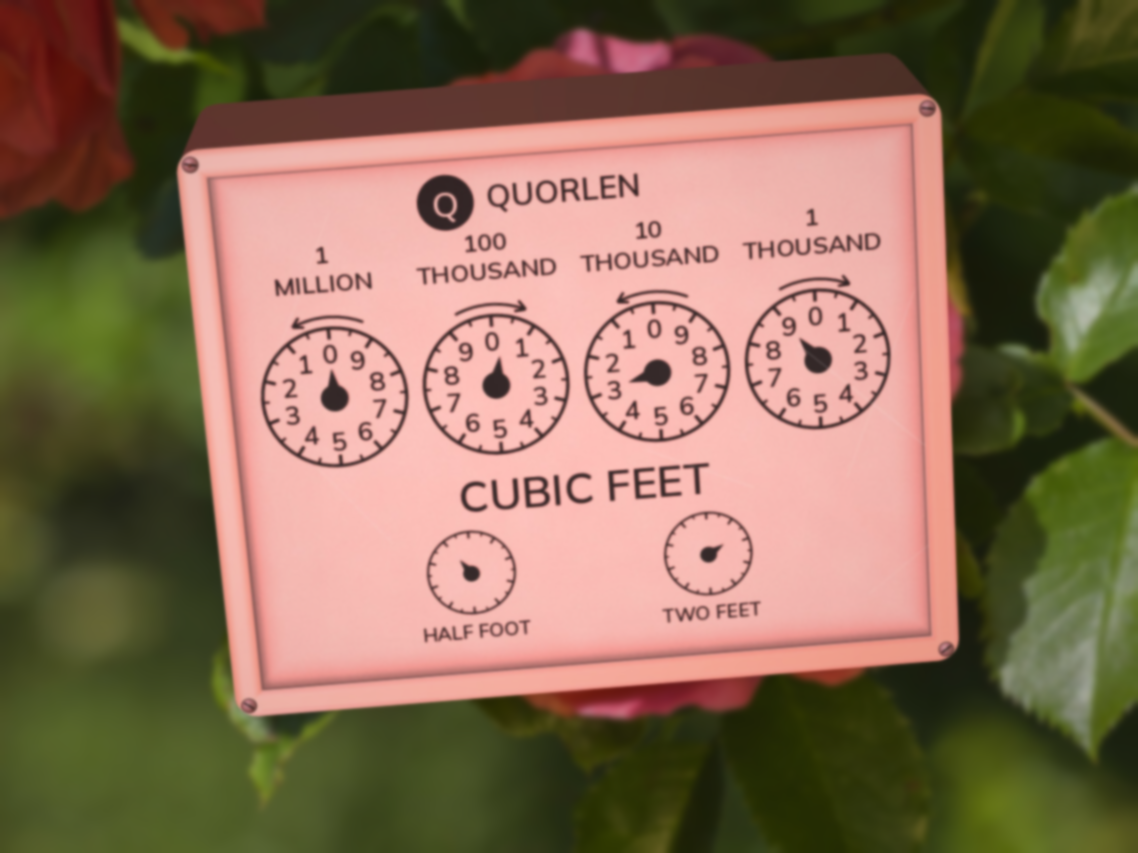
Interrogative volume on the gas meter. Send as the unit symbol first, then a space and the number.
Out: ft³ 2900
